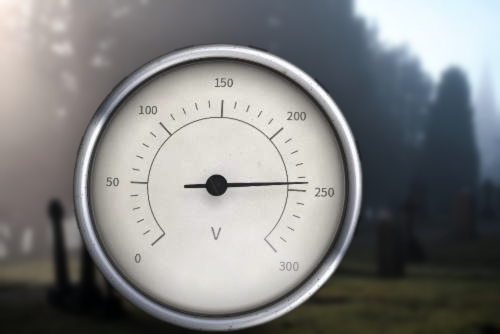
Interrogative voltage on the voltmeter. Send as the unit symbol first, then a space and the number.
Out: V 245
